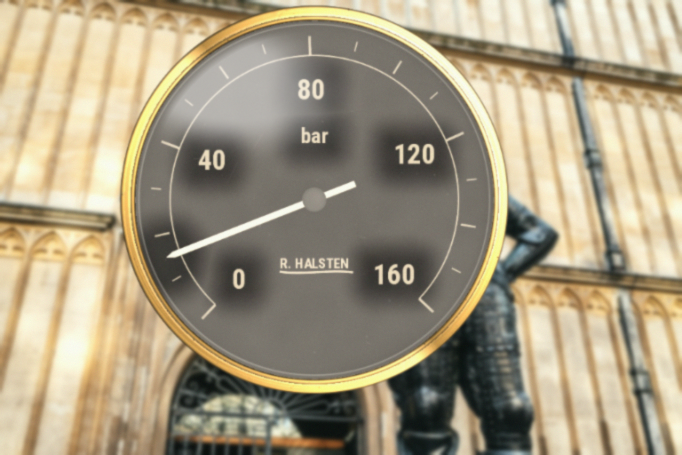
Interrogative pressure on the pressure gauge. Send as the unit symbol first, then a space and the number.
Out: bar 15
